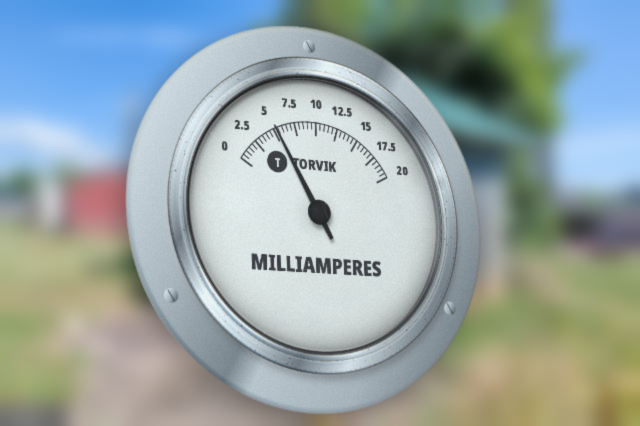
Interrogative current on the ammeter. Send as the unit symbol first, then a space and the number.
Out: mA 5
